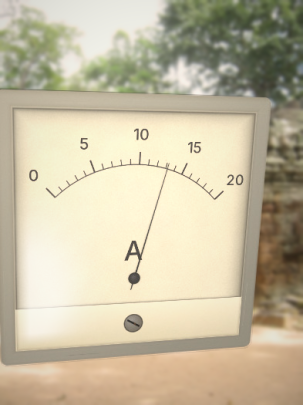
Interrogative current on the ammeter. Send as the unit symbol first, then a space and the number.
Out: A 13
